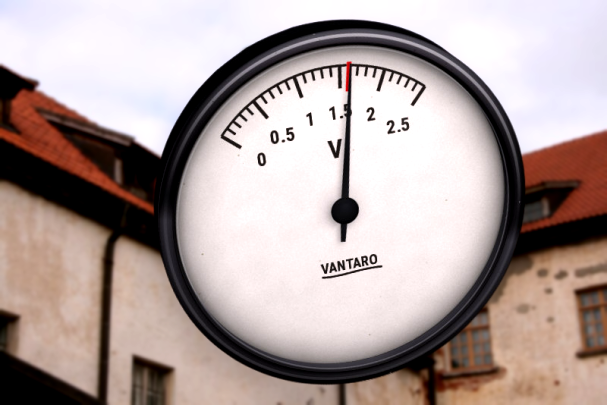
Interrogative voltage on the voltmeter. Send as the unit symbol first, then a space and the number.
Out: V 1.6
